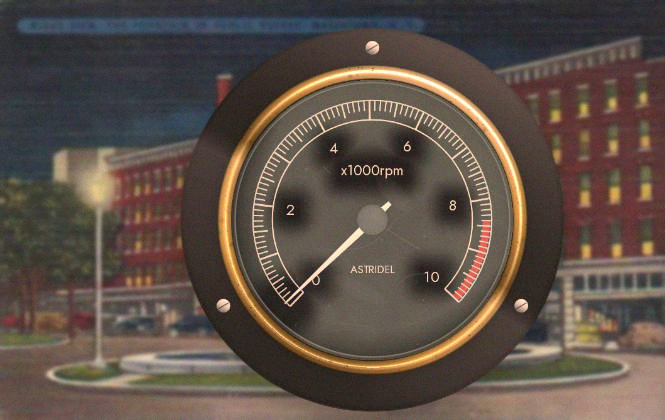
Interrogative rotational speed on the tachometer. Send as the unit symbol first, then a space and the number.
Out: rpm 100
